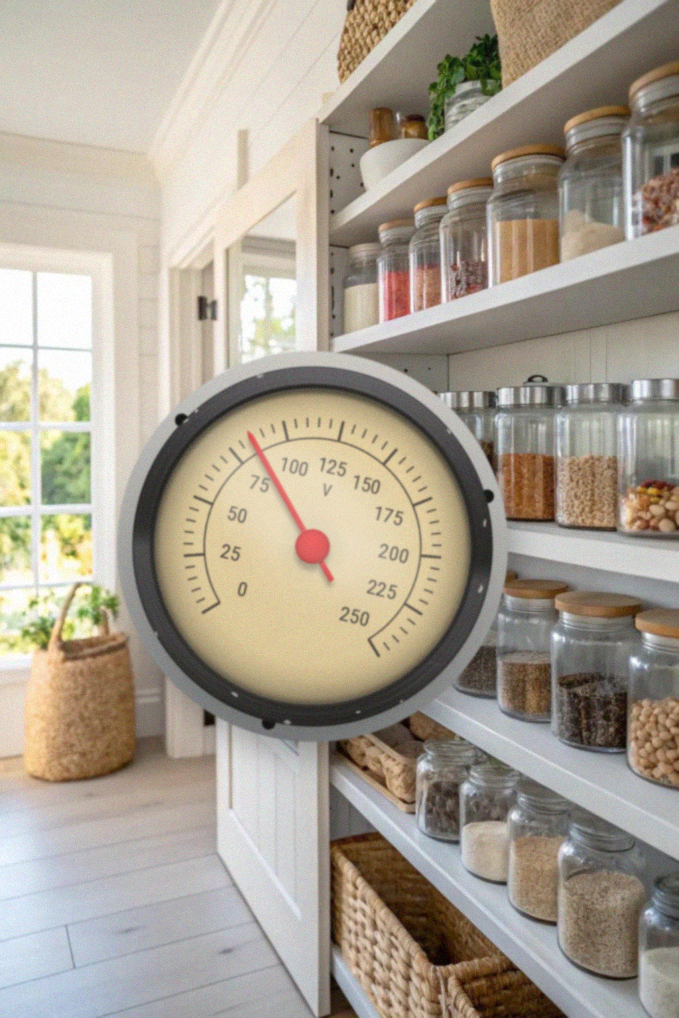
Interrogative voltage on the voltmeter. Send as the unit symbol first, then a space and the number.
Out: V 85
